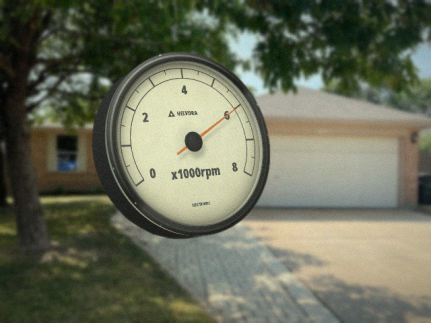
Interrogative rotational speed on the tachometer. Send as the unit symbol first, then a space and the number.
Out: rpm 6000
